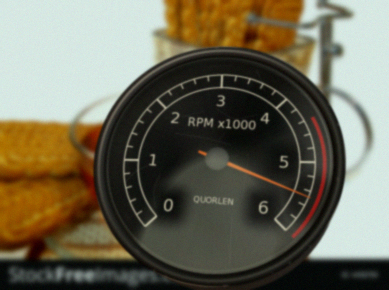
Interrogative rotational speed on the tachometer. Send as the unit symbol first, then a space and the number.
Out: rpm 5500
